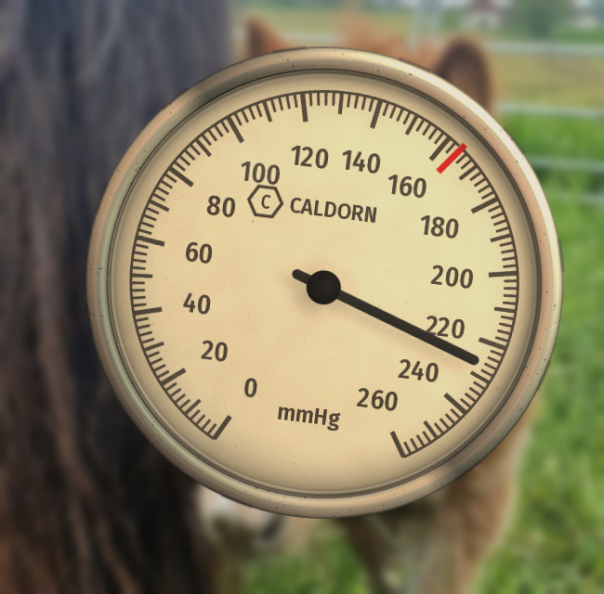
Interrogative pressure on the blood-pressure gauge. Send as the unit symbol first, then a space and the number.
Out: mmHg 226
